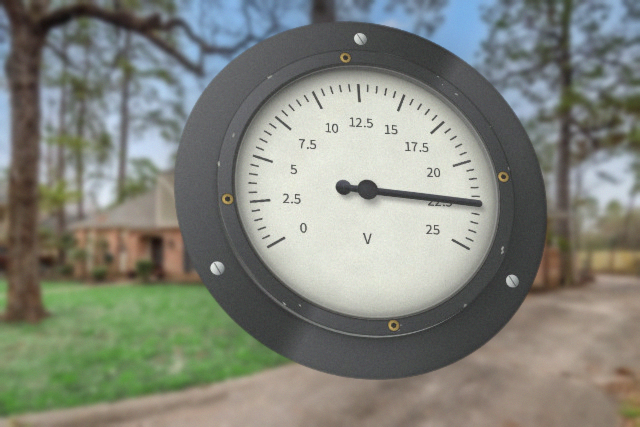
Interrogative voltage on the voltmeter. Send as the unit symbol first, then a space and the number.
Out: V 22.5
